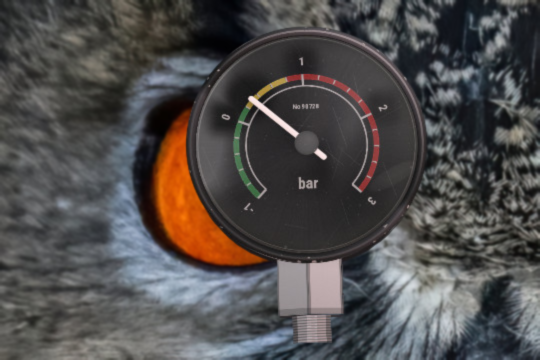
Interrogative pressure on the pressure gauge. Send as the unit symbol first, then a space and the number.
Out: bar 0.3
